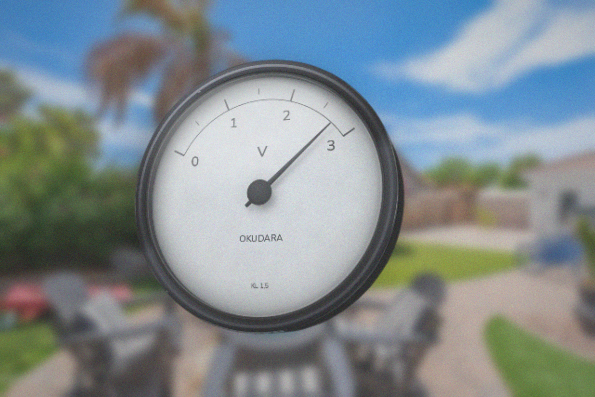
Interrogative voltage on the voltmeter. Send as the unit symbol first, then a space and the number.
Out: V 2.75
